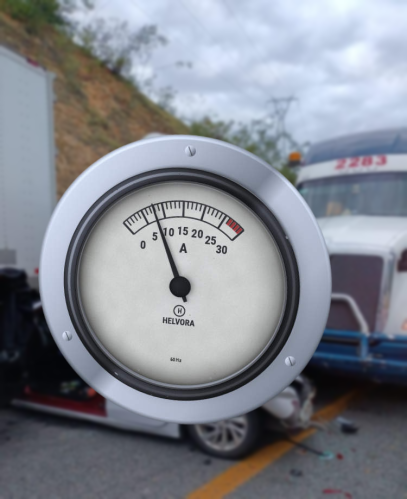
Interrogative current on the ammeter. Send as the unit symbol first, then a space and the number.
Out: A 8
